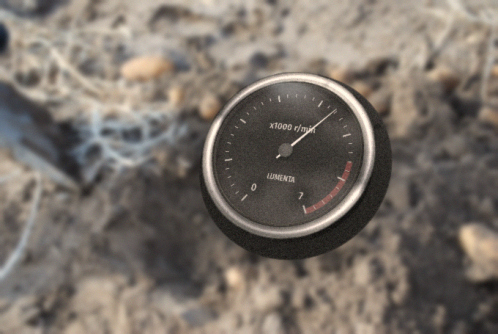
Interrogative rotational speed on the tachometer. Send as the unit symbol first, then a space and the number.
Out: rpm 4400
